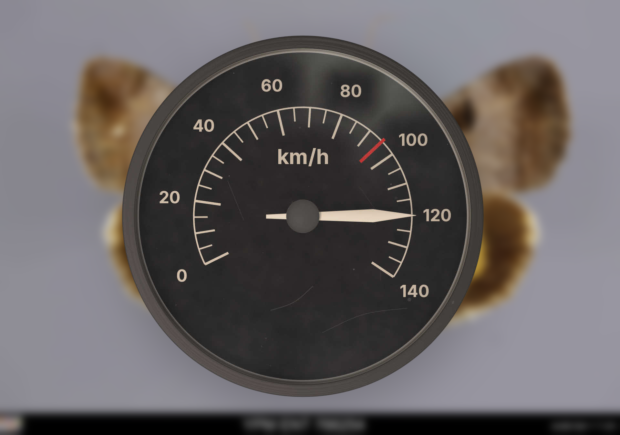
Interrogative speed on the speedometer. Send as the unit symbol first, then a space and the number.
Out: km/h 120
